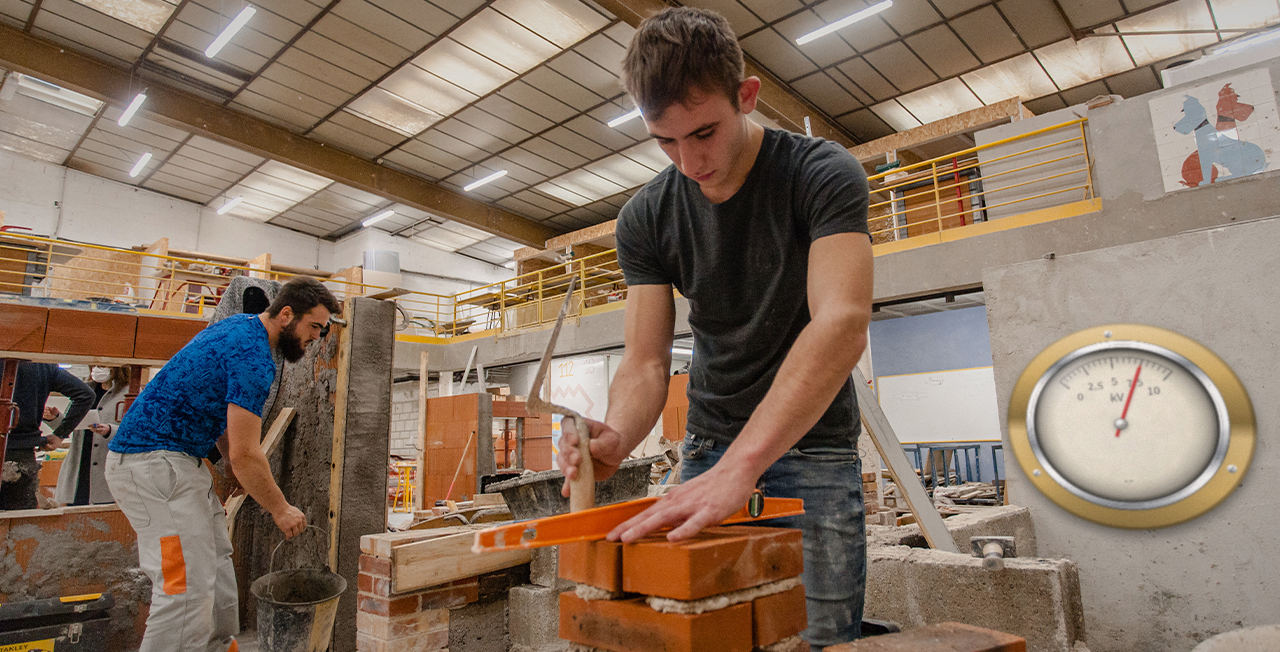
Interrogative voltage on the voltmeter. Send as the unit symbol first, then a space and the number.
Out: kV 7.5
